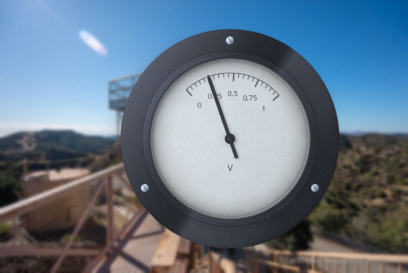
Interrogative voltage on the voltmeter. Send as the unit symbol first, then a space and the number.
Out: V 0.25
